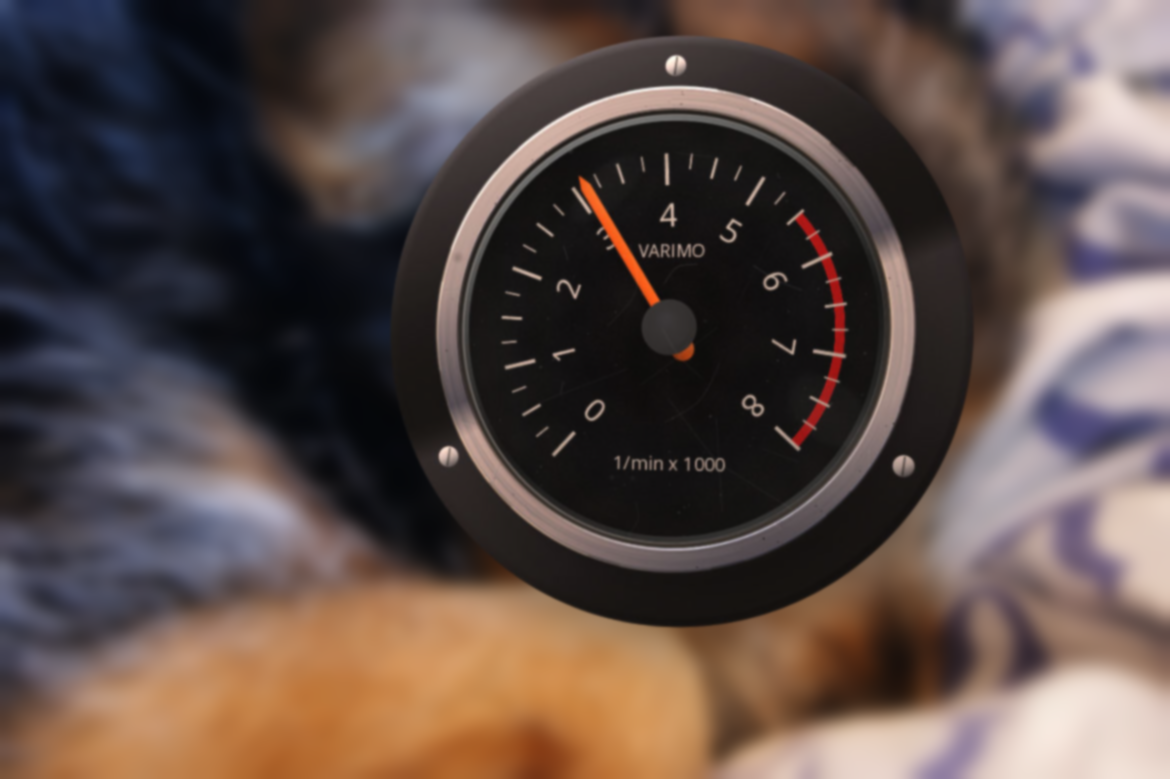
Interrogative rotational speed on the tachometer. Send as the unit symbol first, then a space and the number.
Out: rpm 3125
